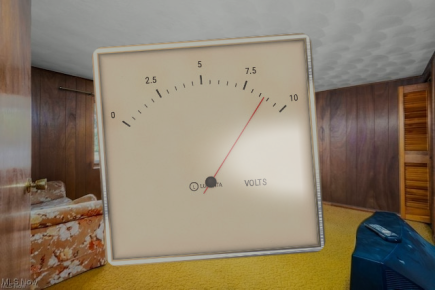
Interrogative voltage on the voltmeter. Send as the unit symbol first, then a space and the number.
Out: V 8.75
